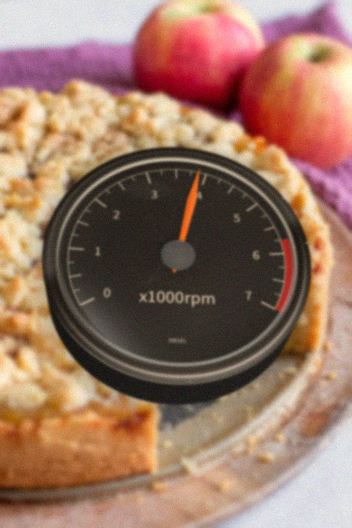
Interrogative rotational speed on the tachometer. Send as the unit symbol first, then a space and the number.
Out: rpm 3875
